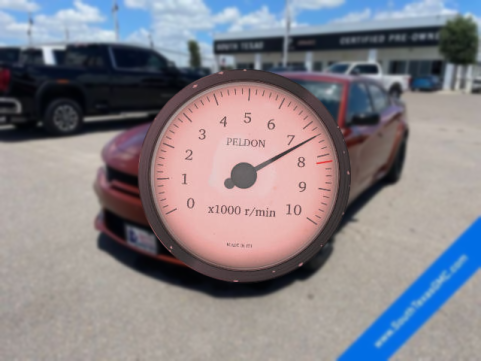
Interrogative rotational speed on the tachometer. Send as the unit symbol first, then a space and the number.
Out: rpm 7400
